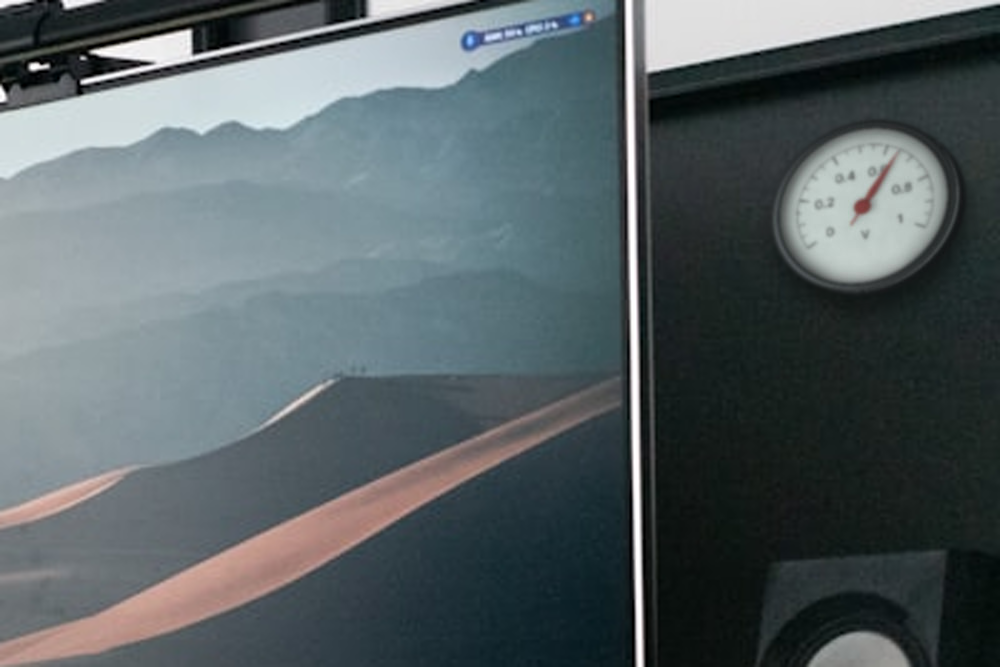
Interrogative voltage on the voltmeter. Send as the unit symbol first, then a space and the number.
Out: V 0.65
